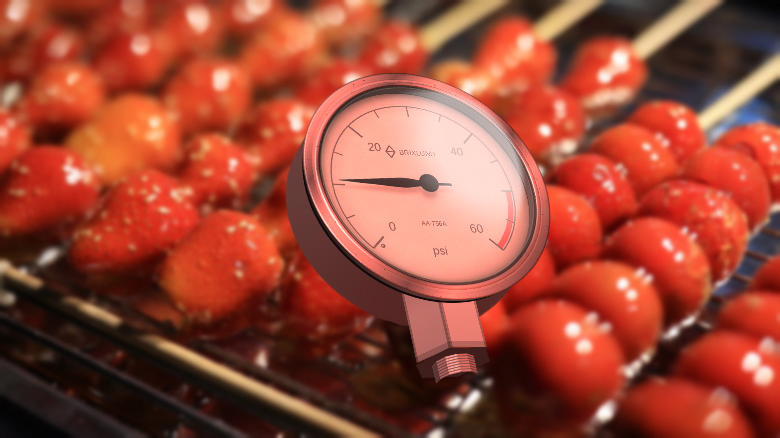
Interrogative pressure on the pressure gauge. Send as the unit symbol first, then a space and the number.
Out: psi 10
